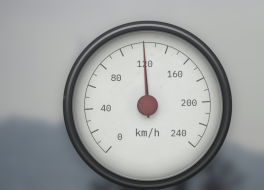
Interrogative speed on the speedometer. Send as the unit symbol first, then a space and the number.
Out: km/h 120
